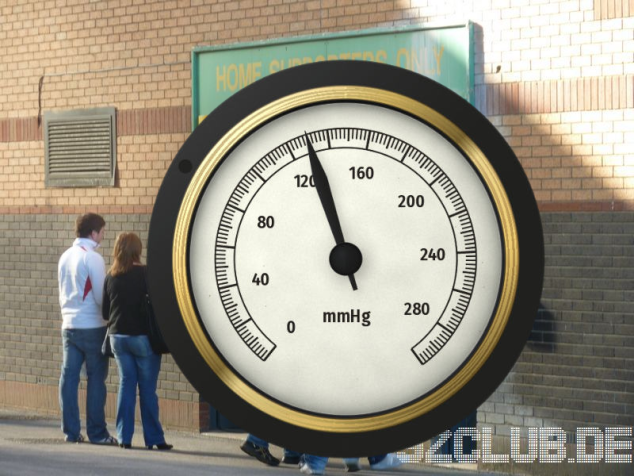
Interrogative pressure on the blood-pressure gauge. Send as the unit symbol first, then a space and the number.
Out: mmHg 130
